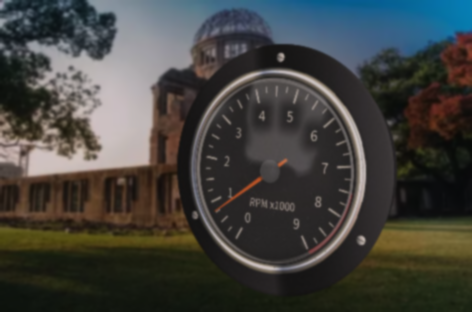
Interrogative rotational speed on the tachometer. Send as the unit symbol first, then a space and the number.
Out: rpm 750
